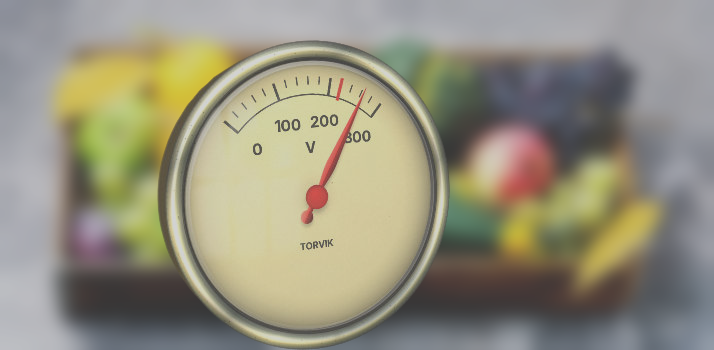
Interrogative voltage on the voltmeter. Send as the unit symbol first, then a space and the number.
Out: V 260
